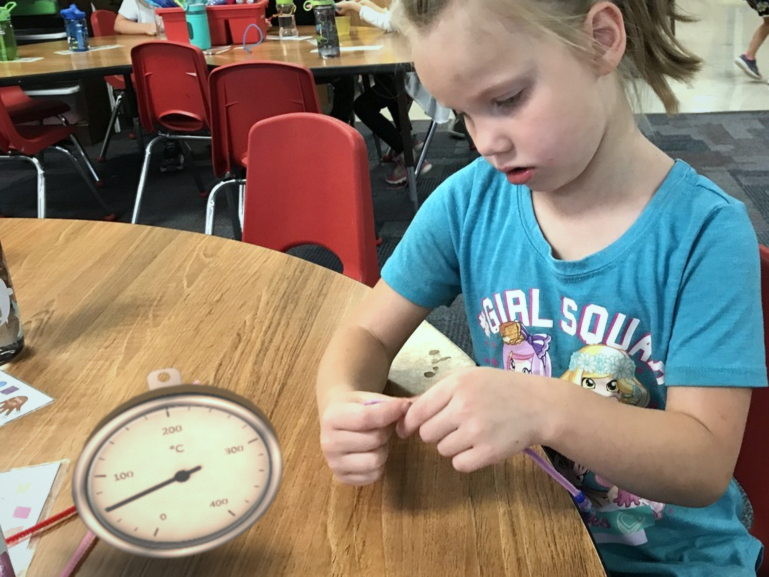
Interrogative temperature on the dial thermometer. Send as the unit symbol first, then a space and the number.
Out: °C 60
